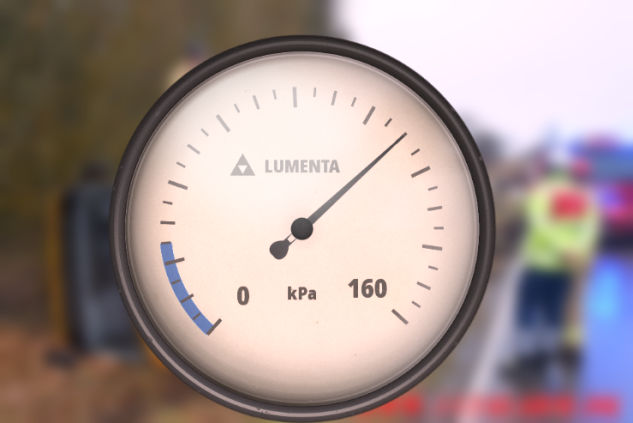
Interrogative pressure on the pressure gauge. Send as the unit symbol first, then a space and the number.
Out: kPa 110
